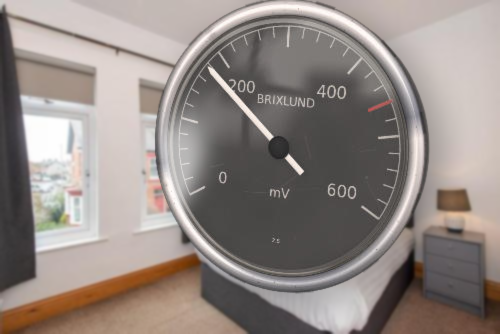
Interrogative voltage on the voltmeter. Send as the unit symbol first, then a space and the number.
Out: mV 180
